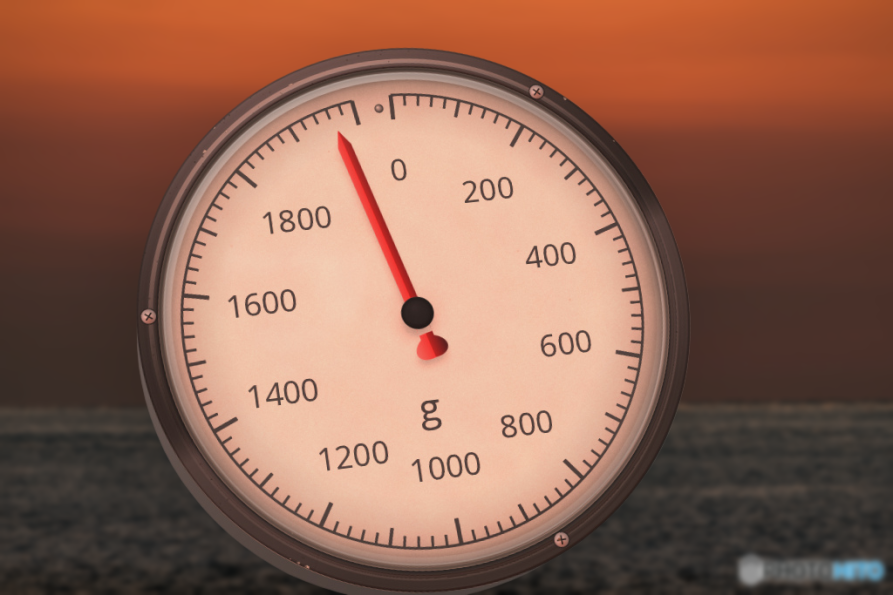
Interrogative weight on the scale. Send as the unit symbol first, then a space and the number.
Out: g 1960
